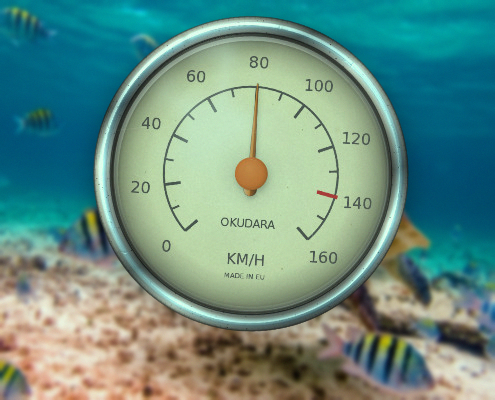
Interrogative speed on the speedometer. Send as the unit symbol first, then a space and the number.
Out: km/h 80
